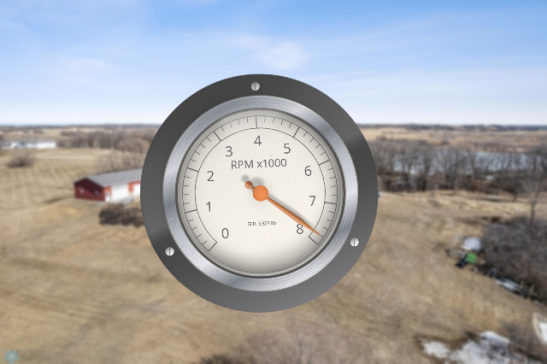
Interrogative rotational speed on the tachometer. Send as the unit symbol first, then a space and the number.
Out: rpm 7800
